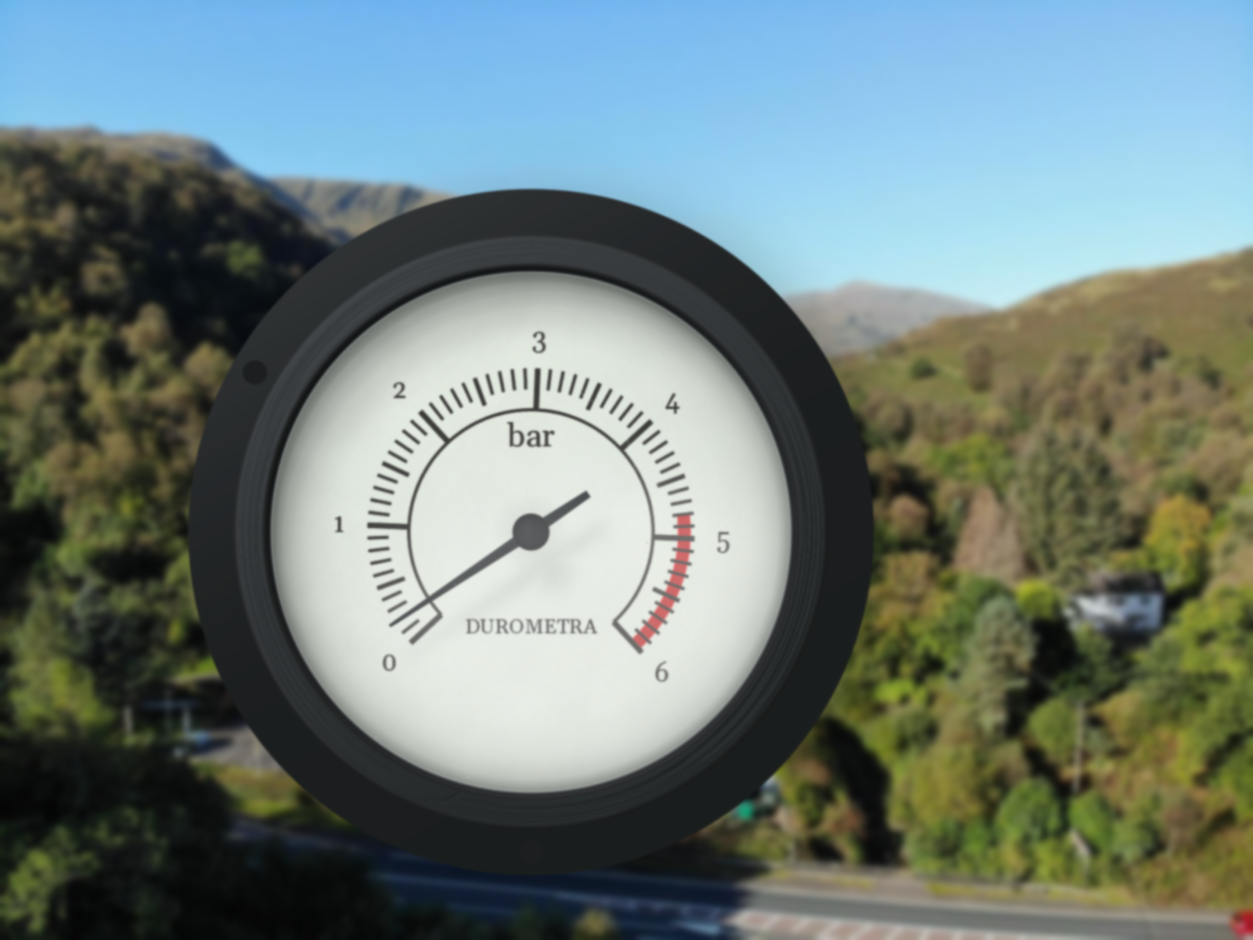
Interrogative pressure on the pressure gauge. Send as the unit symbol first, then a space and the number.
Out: bar 0.2
